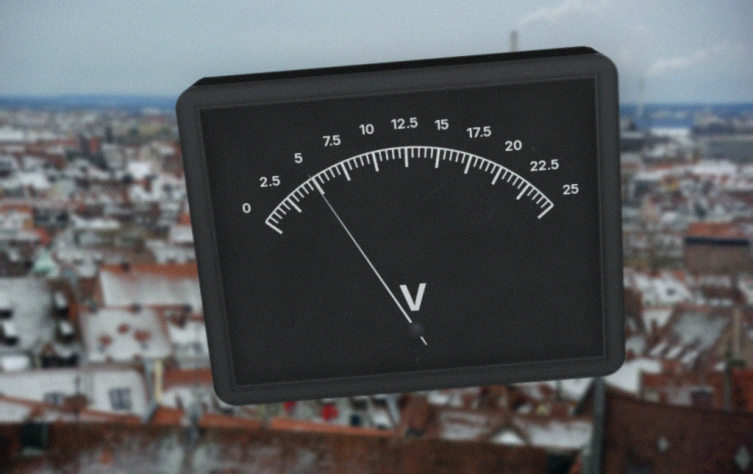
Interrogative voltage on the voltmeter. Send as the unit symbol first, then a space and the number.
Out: V 5
